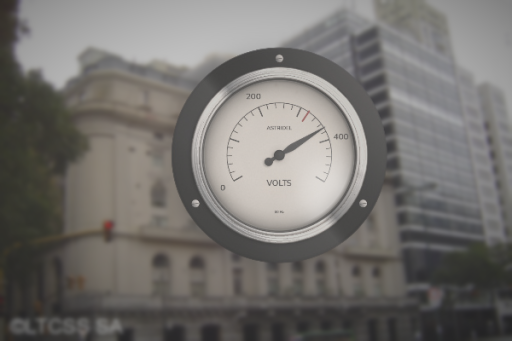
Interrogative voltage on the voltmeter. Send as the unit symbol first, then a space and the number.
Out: V 370
